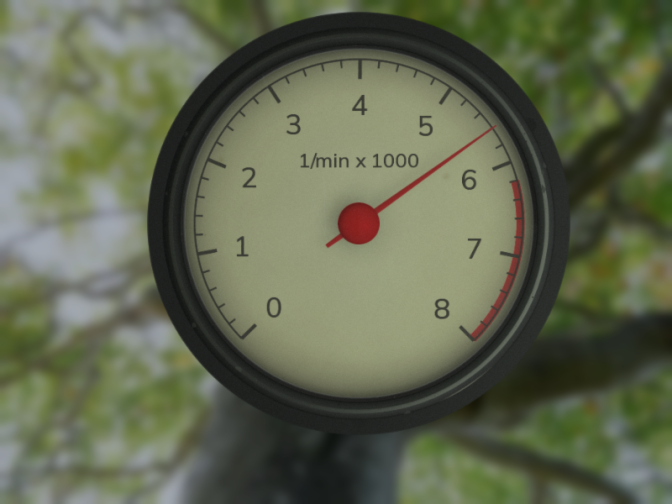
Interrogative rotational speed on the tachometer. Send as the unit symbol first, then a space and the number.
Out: rpm 5600
